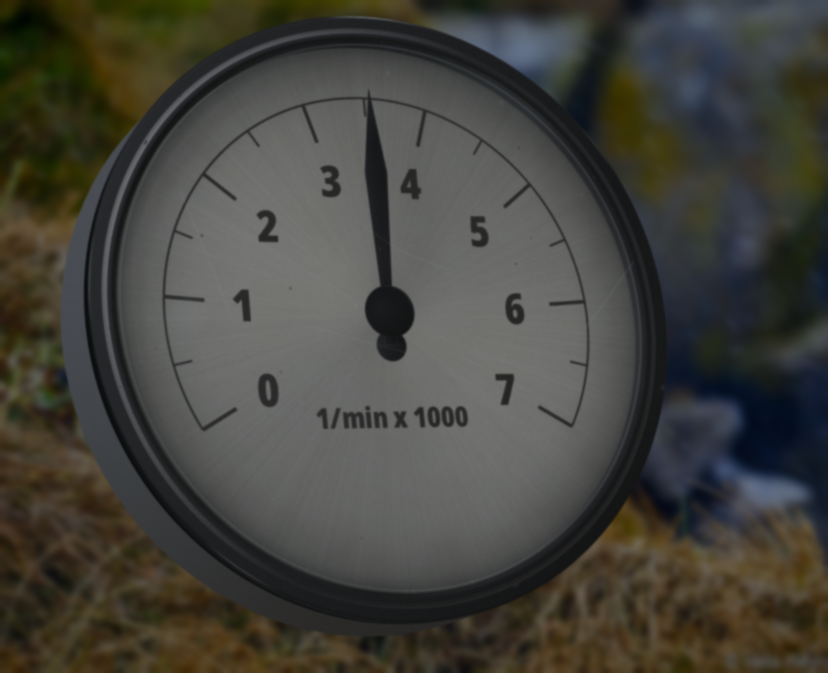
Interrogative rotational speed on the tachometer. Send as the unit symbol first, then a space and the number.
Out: rpm 3500
